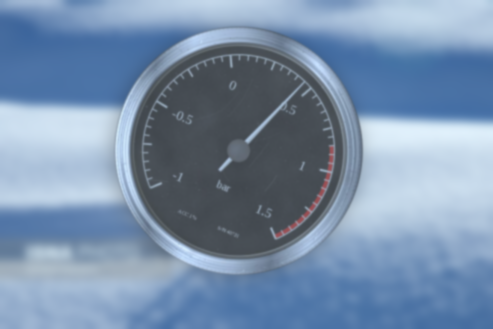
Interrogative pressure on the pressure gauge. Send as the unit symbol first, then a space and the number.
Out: bar 0.45
